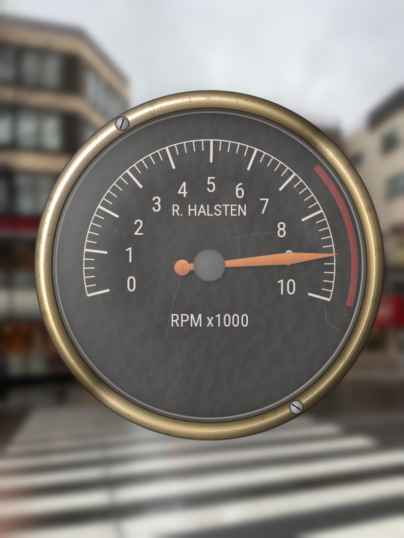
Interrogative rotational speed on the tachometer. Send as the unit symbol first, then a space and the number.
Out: rpm 9000
